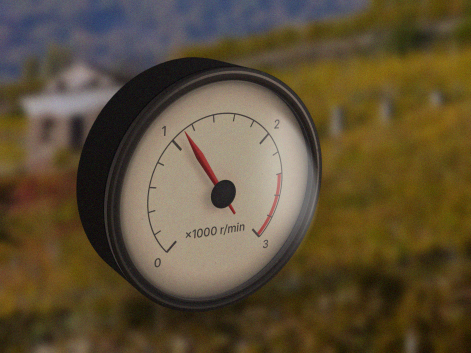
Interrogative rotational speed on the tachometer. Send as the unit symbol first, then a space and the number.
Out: rpm 1100
